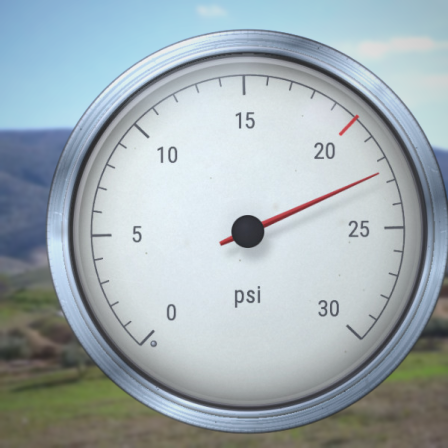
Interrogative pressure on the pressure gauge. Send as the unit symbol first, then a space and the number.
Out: psi 22.5
